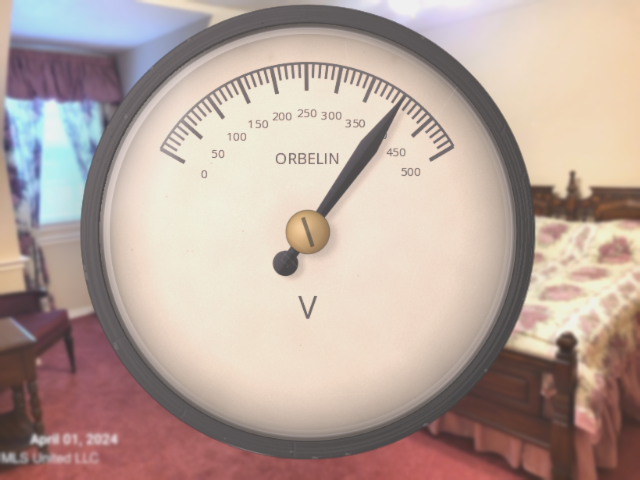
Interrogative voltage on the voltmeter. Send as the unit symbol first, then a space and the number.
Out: V 400
